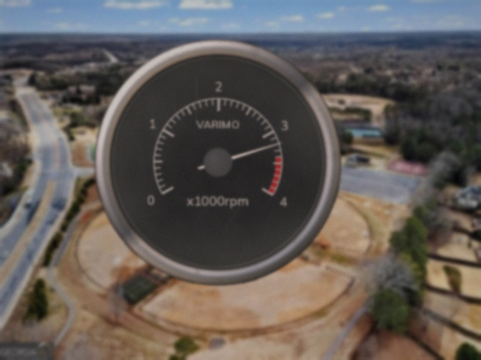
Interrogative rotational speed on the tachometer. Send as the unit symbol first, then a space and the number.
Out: rpm 3200
